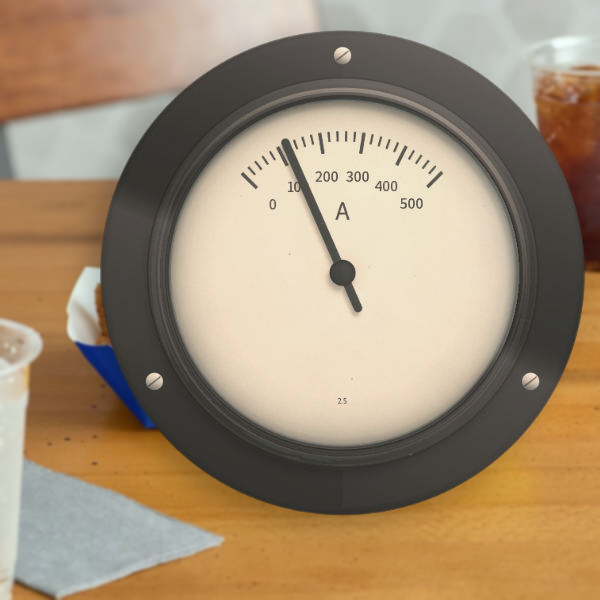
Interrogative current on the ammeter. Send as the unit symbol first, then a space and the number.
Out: A 120
